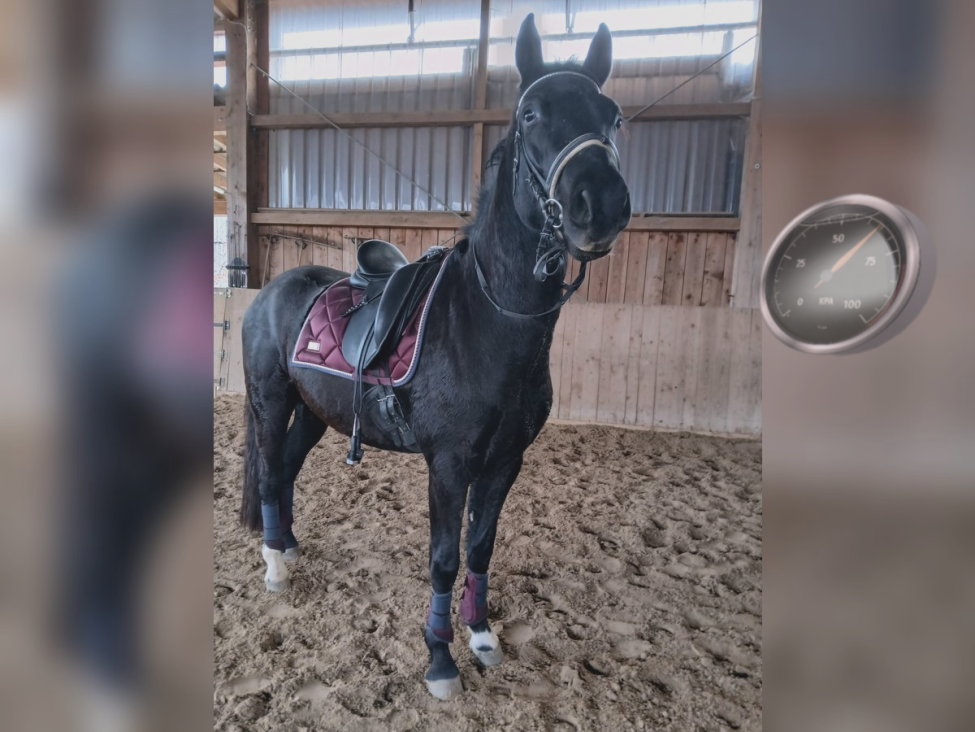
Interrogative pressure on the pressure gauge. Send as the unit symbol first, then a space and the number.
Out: kPa 65
